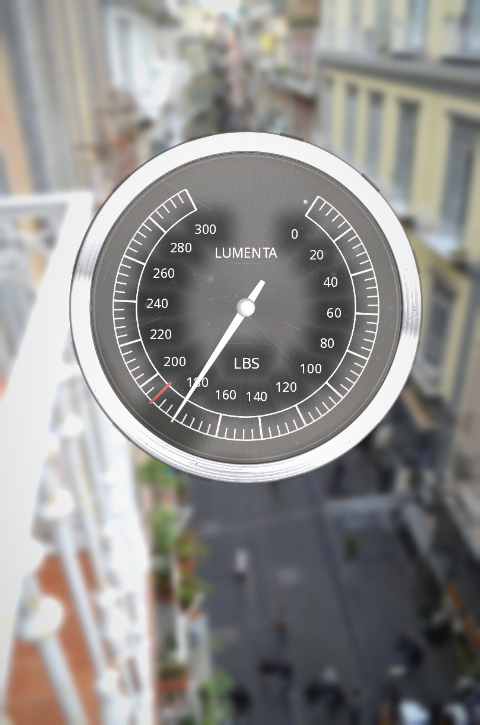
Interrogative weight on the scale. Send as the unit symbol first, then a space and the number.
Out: lb 180
